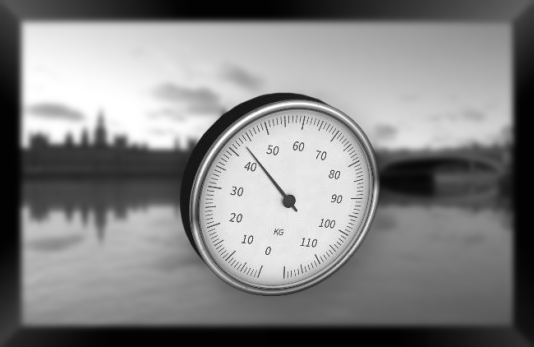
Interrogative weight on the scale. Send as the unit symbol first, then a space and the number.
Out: kg 43
